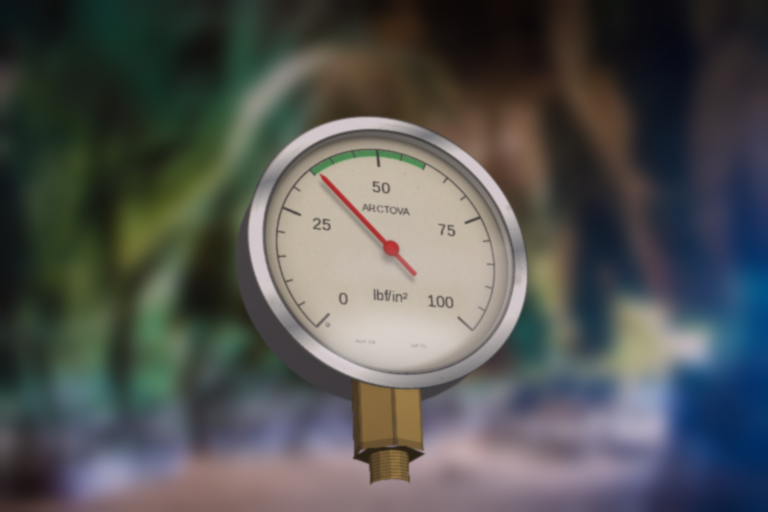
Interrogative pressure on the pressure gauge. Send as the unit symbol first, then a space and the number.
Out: psi 35
